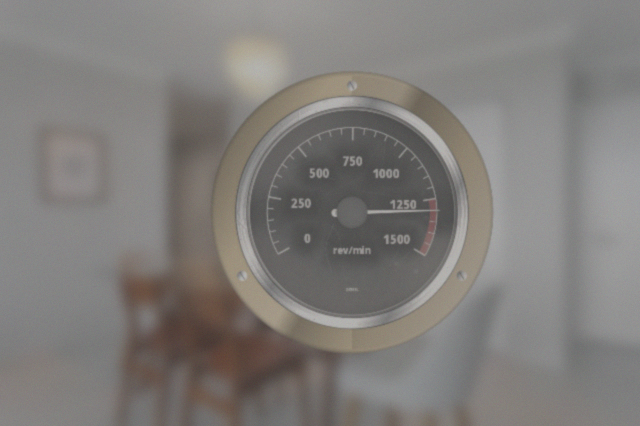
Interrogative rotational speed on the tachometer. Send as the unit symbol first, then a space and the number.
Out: rpm 1300
